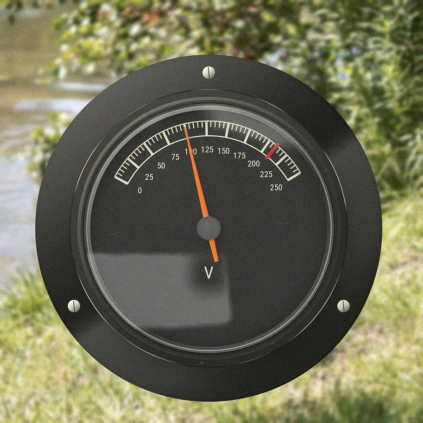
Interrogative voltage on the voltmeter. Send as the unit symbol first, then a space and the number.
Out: V 100
